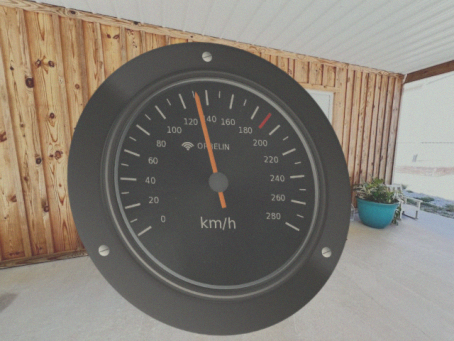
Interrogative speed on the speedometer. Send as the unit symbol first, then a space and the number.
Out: km/h 130
